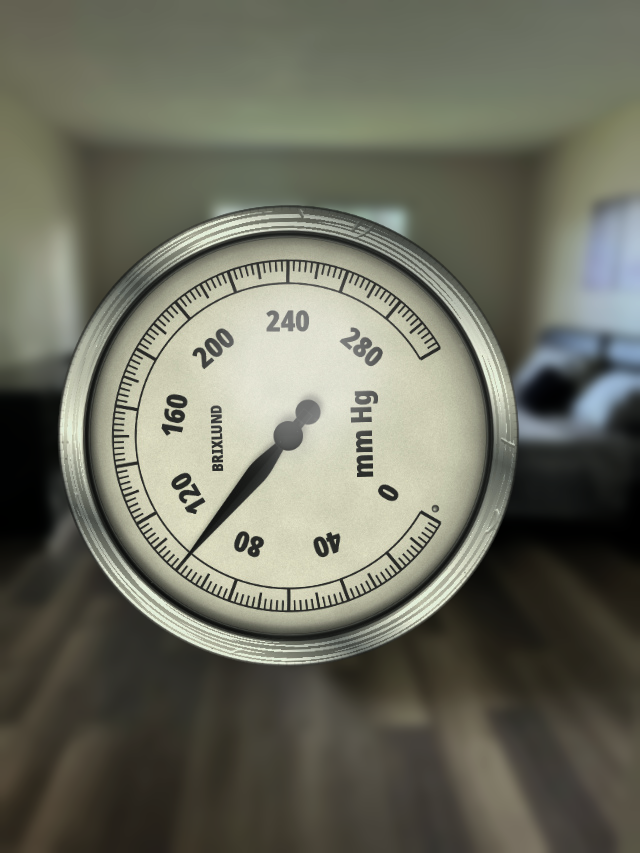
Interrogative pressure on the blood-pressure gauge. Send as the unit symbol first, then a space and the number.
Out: mmHg 100
